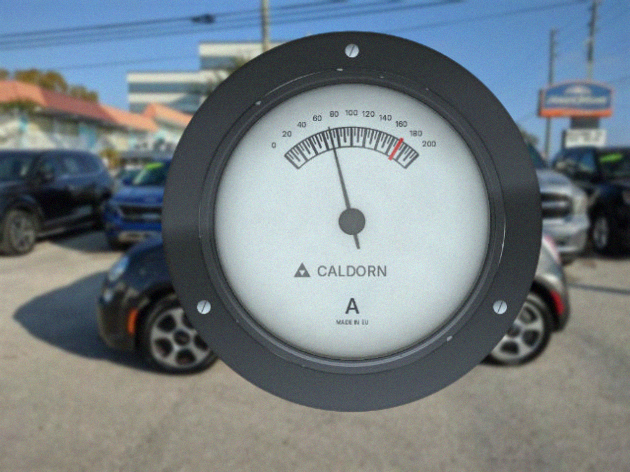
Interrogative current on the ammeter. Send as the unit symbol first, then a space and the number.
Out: A 70
